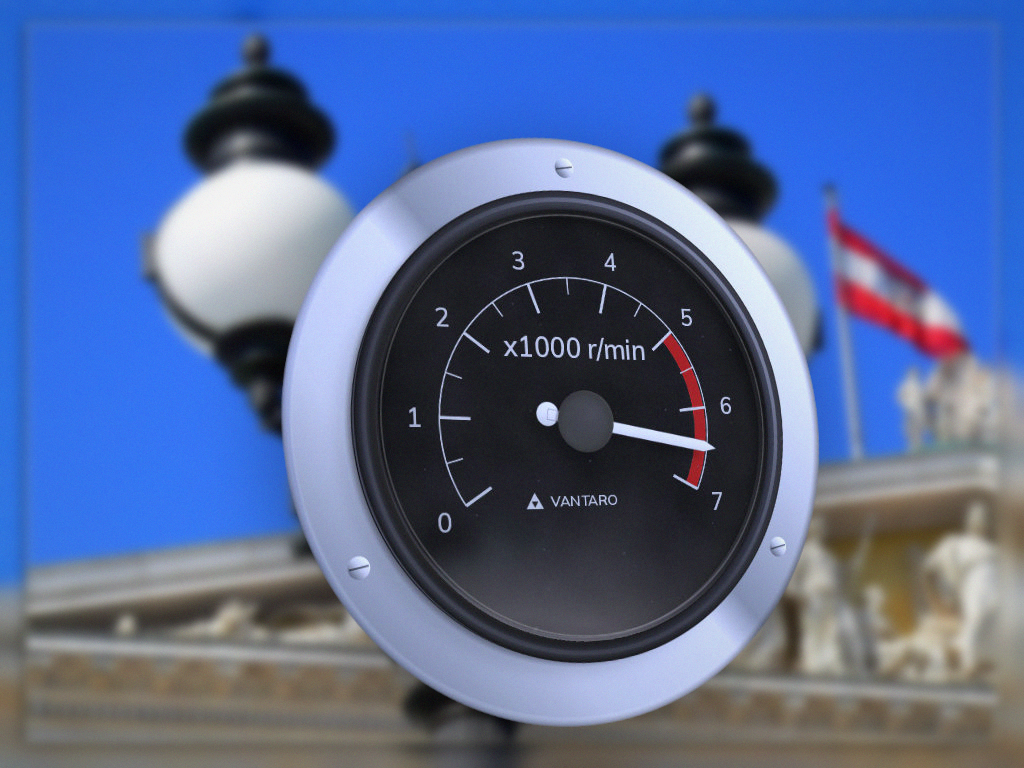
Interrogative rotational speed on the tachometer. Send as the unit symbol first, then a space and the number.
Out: rpm 6500
